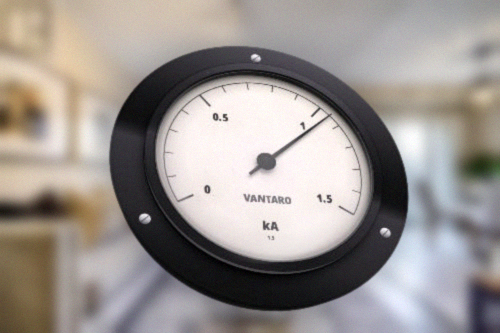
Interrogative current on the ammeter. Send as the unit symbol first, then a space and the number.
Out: kA 1.05
